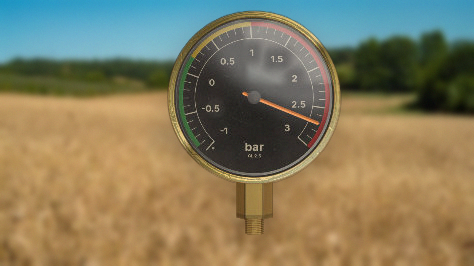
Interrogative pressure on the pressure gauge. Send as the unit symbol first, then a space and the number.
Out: bar 2.7
